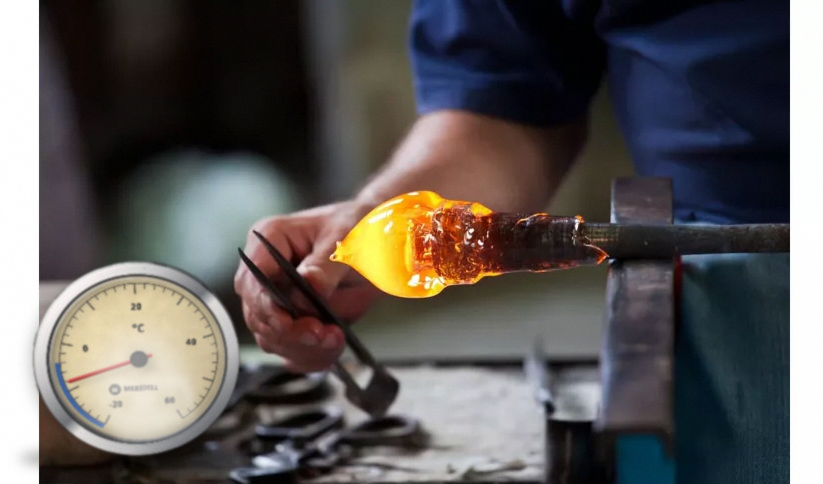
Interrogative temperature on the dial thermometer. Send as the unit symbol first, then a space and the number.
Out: °C -8
